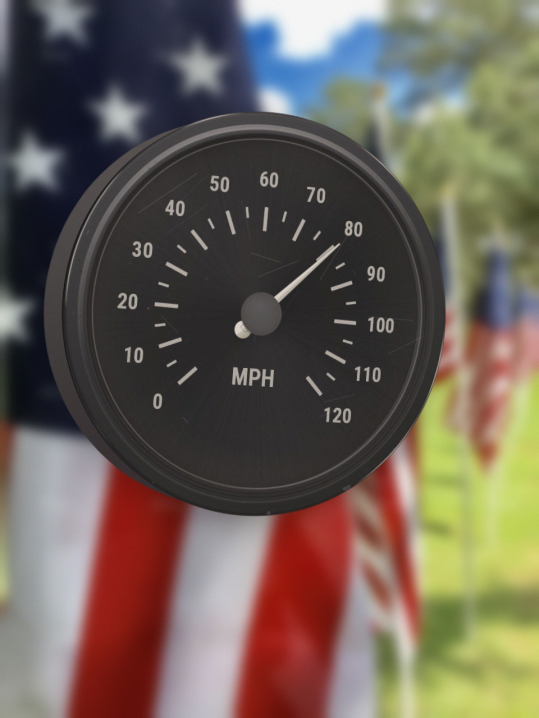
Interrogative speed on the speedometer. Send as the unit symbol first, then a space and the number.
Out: mph 80
